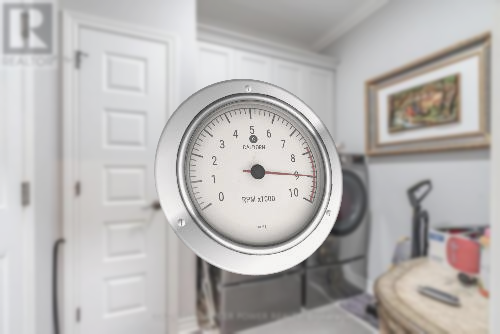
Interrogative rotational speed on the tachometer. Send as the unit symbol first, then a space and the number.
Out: rpm 9000
